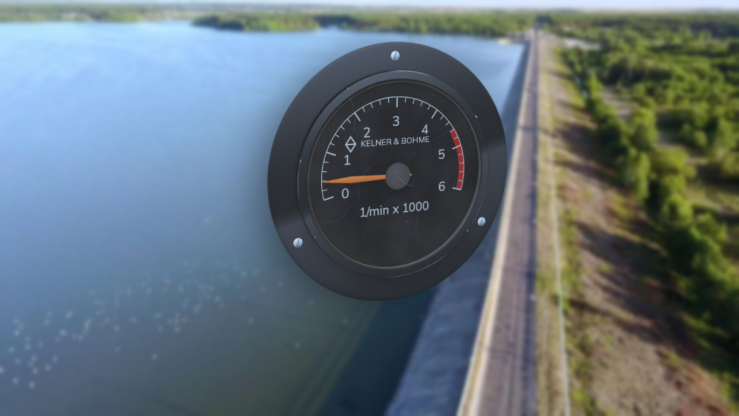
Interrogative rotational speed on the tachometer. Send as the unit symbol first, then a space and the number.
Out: rpm 400
